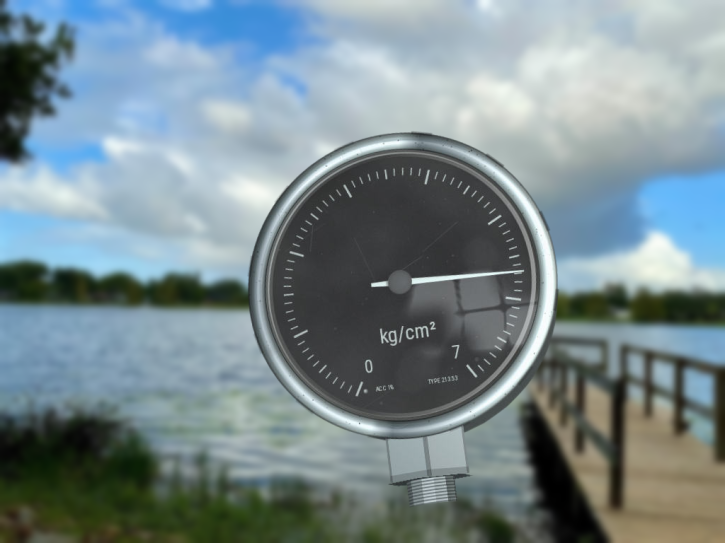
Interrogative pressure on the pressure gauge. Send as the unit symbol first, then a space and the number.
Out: kg/cm² 5.7
